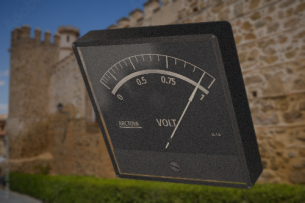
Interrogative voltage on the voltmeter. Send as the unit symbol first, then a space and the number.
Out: V 0.95
